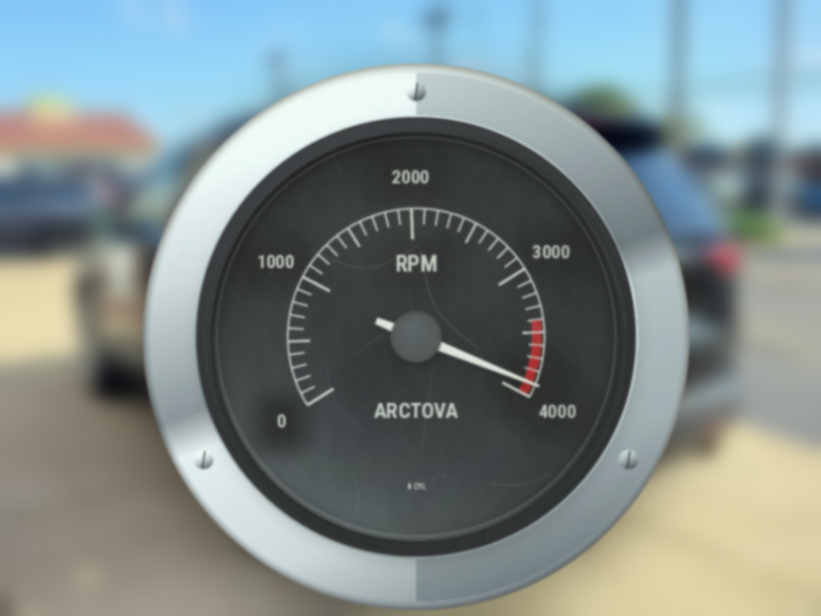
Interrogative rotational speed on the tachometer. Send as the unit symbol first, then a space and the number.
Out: rpm 3900
